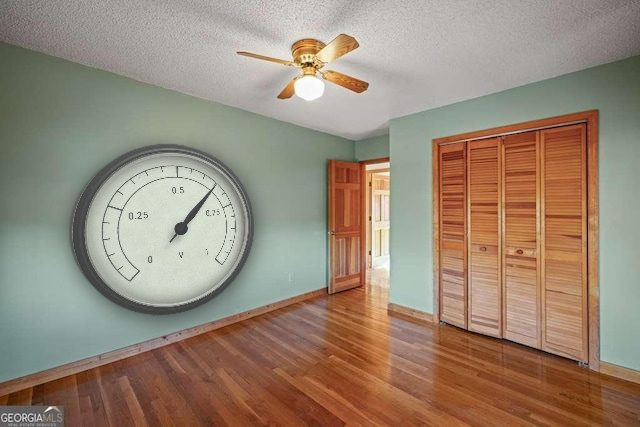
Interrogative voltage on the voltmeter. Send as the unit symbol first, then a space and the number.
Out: V 0.65
